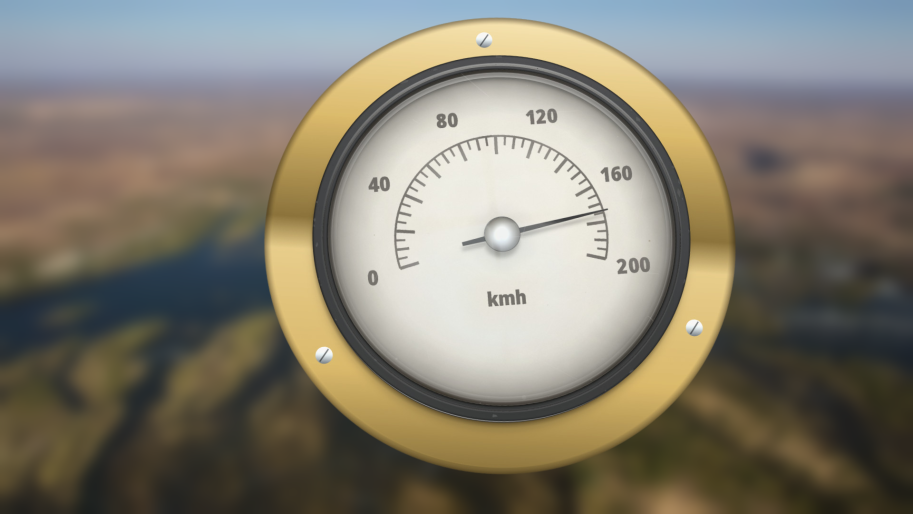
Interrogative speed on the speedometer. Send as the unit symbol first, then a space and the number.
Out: km/h 175
